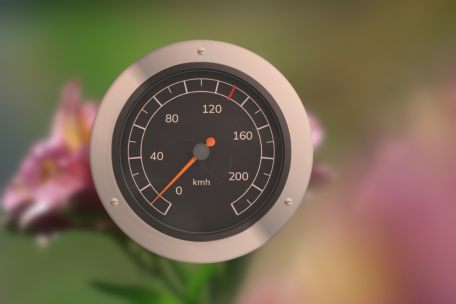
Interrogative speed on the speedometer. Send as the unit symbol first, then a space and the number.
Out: km/h 10
